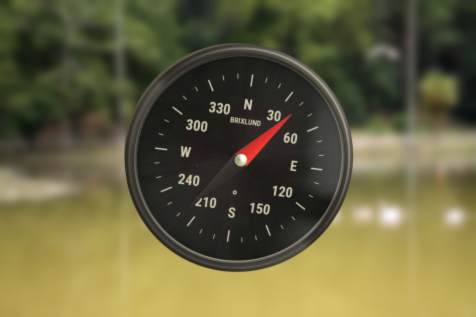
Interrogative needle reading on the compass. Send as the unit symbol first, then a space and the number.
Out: ° 40
